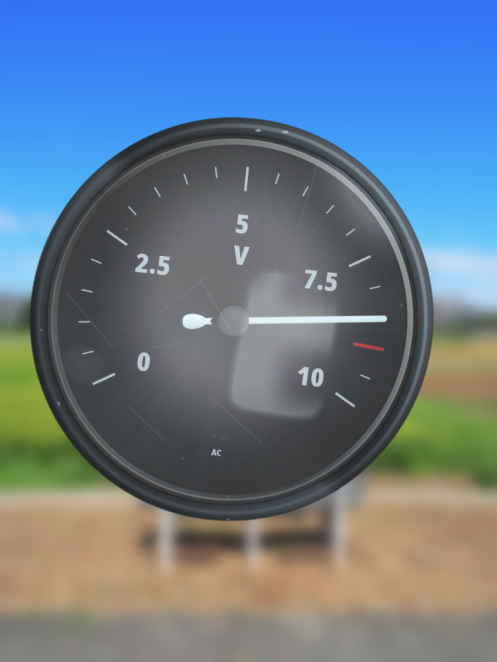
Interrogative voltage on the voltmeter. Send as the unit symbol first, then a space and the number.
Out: V 8.5
